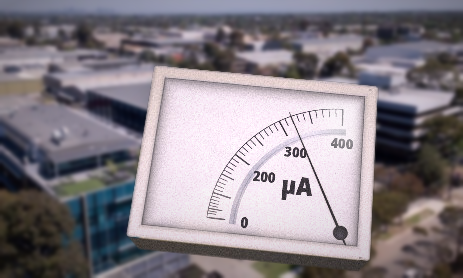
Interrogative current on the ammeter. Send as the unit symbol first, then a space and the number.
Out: µA 320
